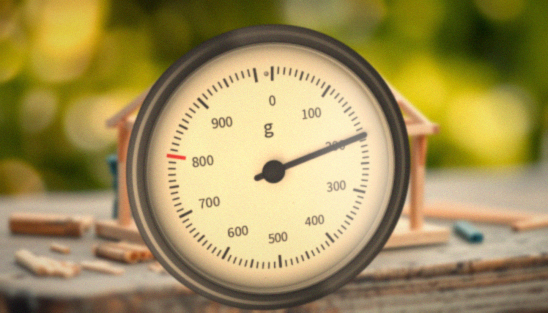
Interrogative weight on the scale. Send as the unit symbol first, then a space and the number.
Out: g 200
